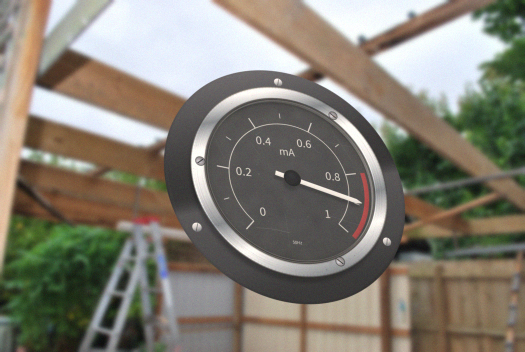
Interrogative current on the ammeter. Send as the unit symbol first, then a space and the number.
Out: mA 0.9
